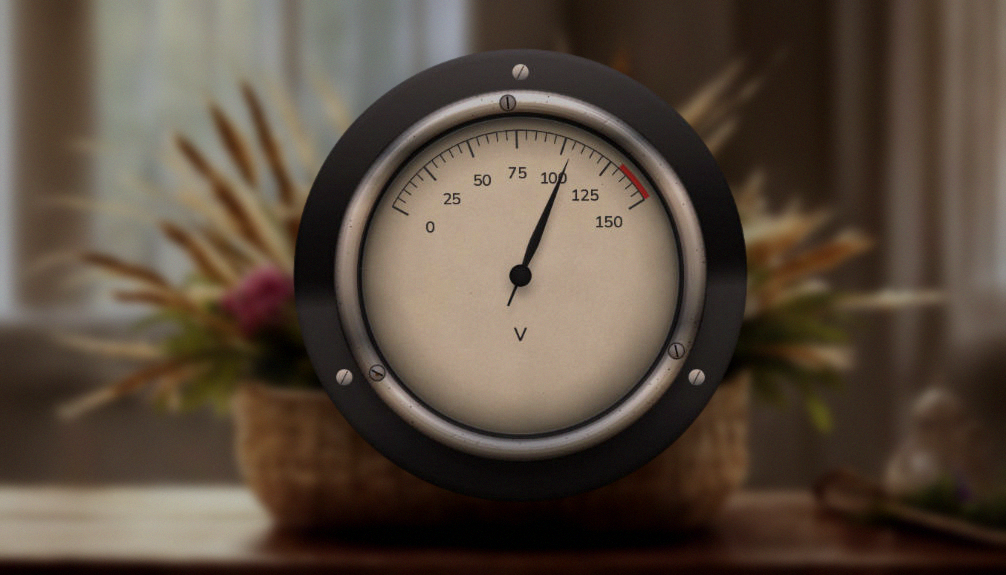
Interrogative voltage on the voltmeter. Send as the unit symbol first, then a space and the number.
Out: V 105
